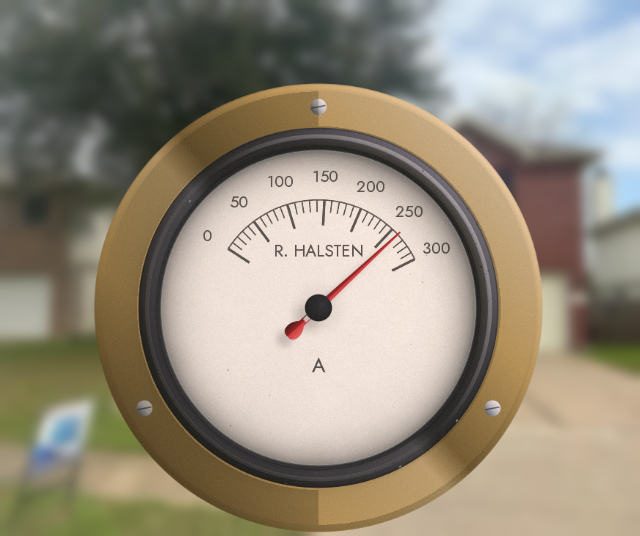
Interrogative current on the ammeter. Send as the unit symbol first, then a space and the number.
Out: A 260
